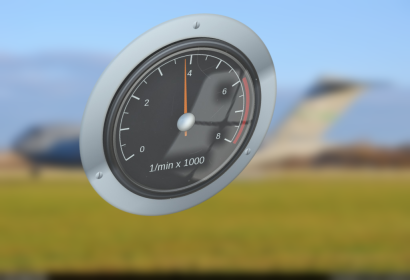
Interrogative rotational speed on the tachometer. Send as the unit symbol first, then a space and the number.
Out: rpm 3750
